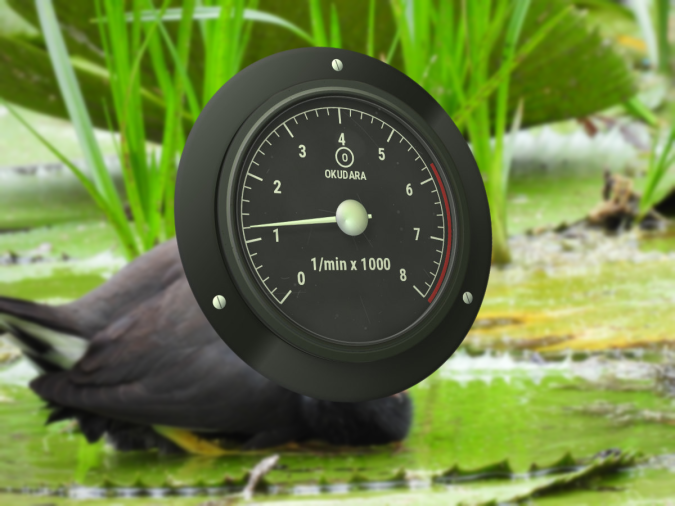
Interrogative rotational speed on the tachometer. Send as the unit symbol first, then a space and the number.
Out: rpm 1200
